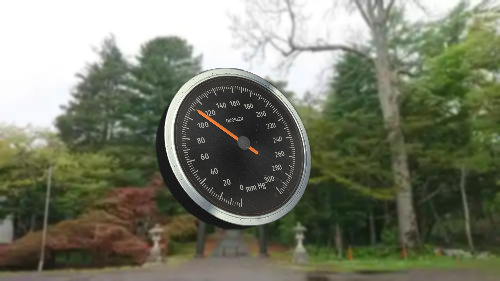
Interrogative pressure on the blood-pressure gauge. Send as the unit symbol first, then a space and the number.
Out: mmHg 110
